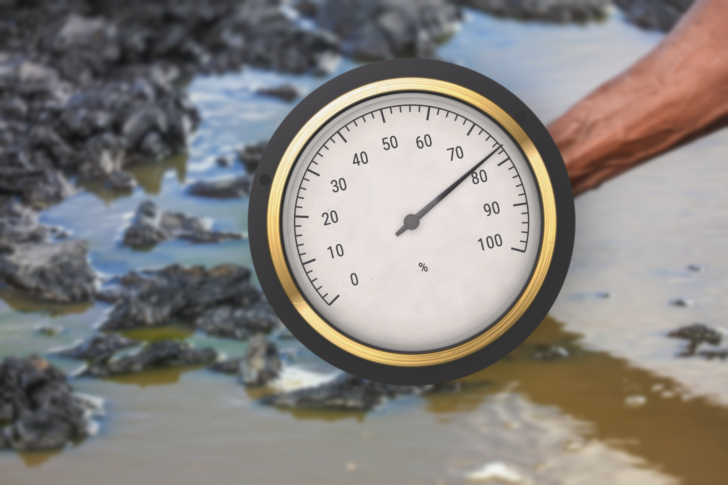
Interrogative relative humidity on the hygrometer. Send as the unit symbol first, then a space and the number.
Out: % 77
